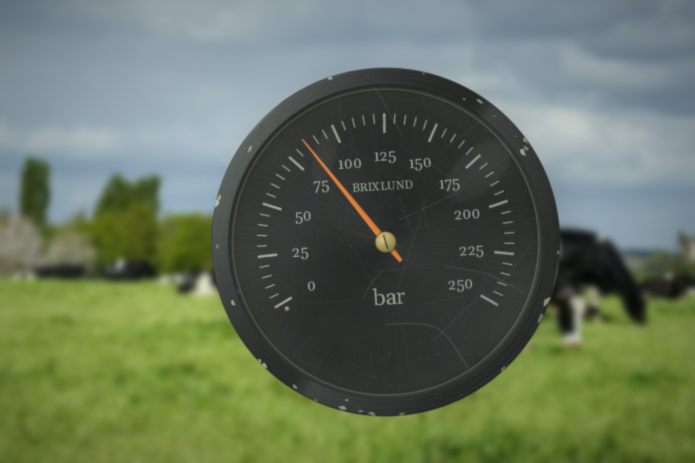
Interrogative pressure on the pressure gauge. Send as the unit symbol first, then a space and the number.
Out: bar 85
